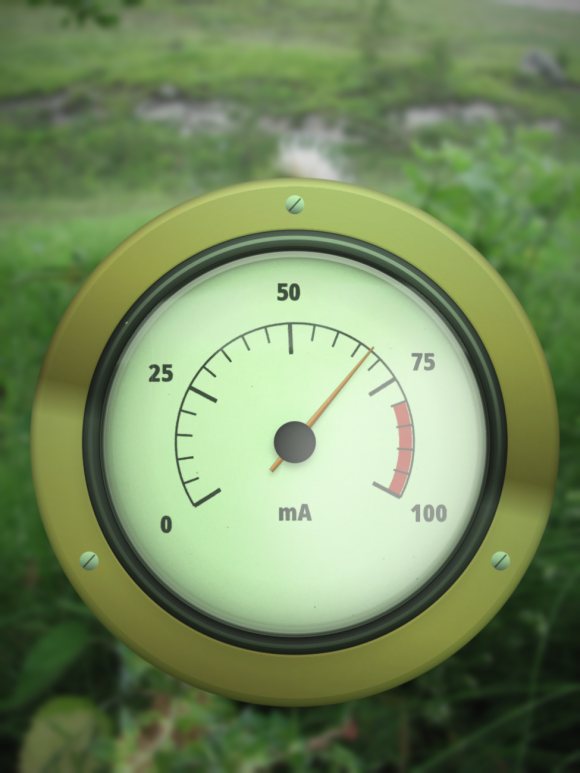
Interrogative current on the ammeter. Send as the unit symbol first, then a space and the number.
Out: mA 67.5
